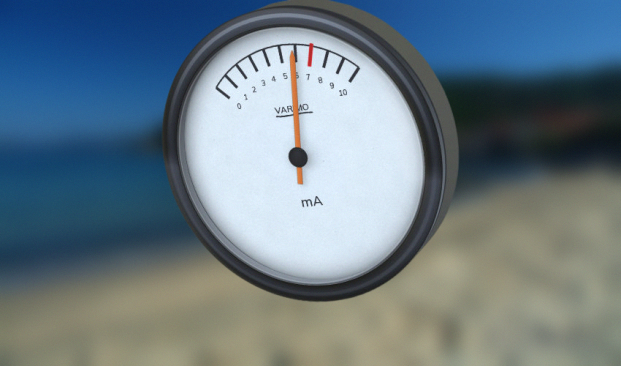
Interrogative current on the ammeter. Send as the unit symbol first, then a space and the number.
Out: mA 6
